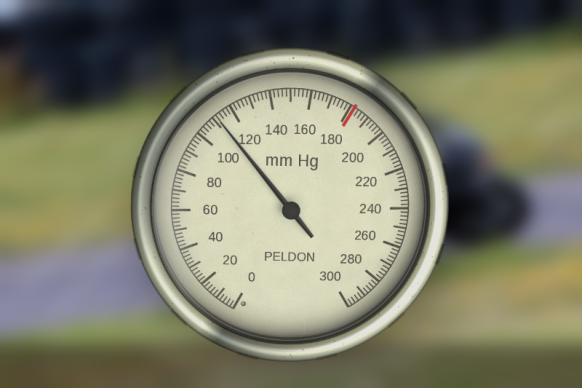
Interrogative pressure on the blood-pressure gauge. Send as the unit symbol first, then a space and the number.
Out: mmHg 112
